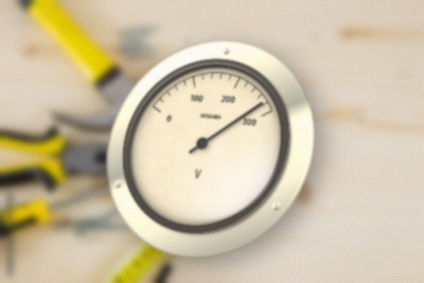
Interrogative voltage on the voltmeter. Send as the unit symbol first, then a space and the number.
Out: V 280
